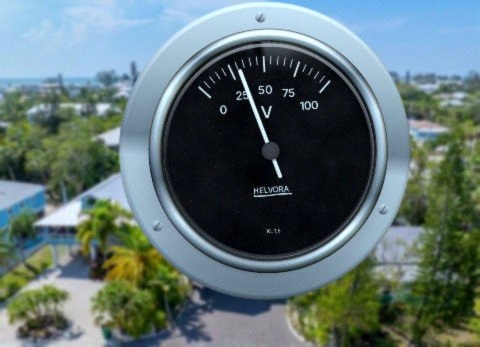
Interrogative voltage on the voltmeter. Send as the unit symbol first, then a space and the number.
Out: V 30
